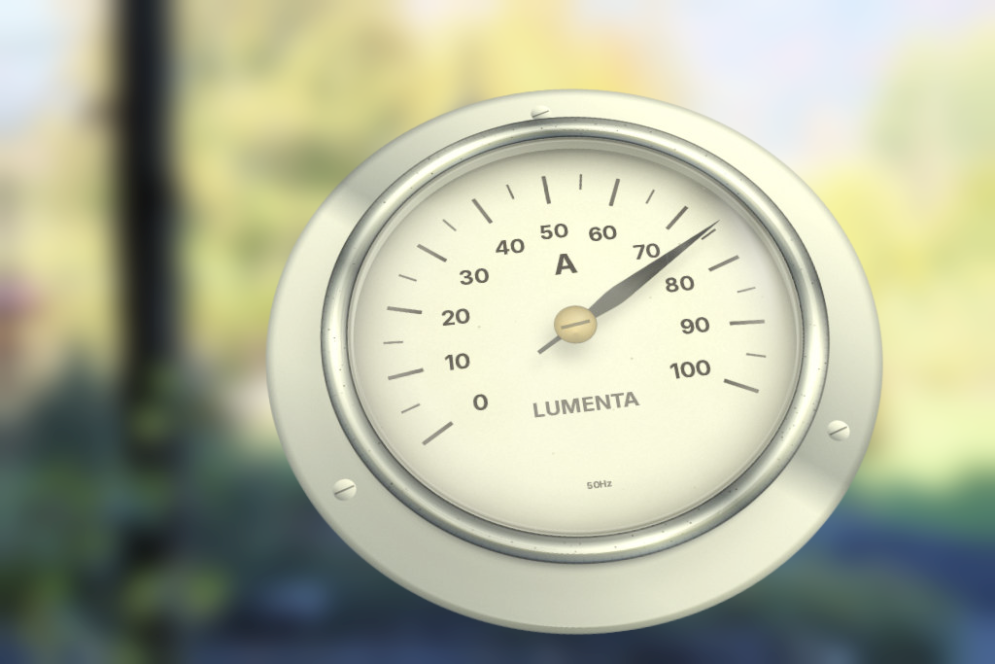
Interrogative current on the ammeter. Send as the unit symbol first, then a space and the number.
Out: A 75
